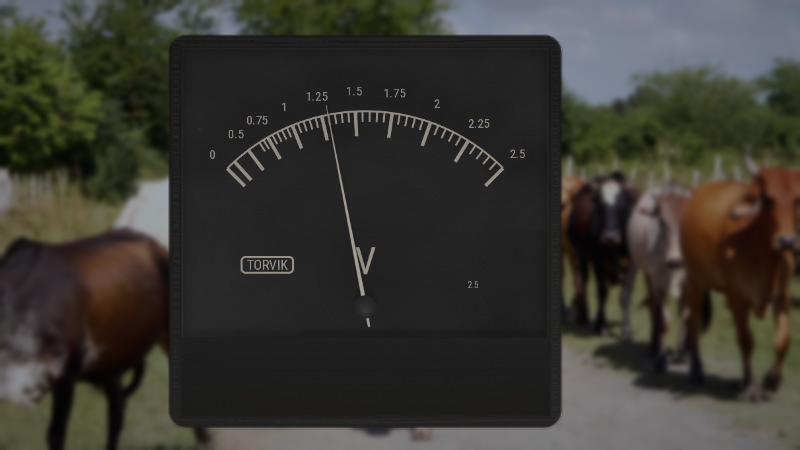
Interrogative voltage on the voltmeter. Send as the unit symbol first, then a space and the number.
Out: V 1.3
